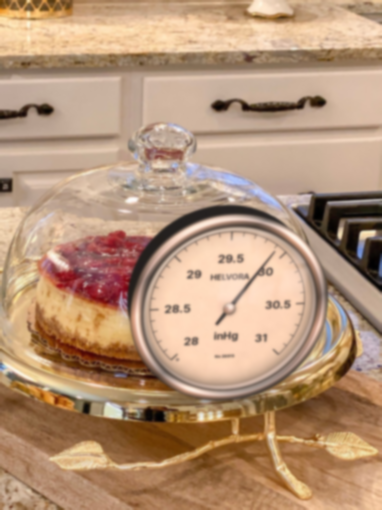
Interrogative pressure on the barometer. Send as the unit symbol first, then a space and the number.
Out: inHg 29.9
